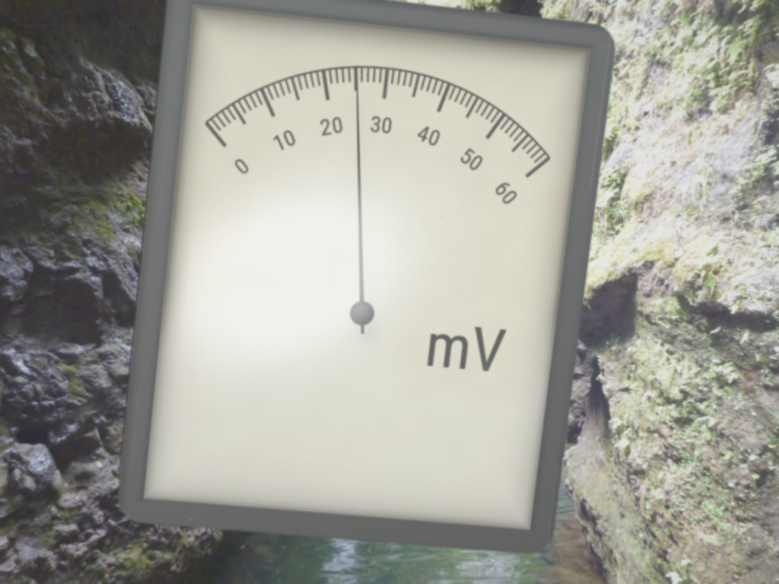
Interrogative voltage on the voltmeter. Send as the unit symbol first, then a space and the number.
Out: mV 25
